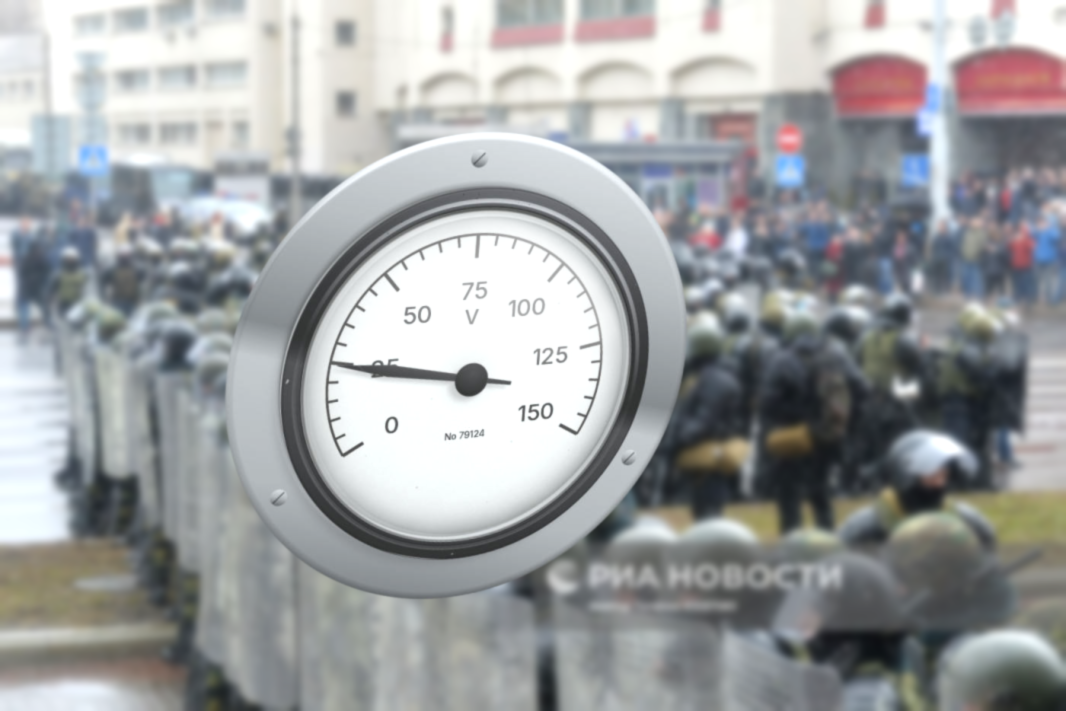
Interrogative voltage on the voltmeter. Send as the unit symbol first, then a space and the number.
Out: V 25
